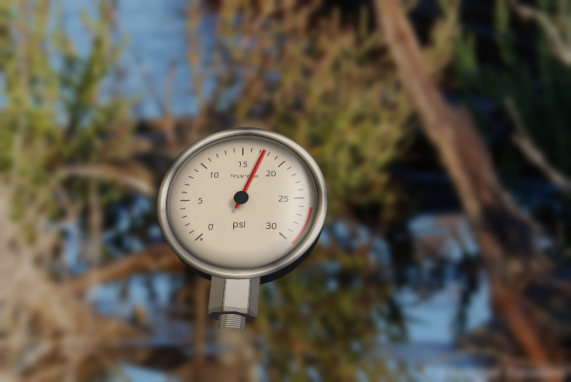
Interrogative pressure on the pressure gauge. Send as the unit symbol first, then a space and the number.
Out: psi 17.5
